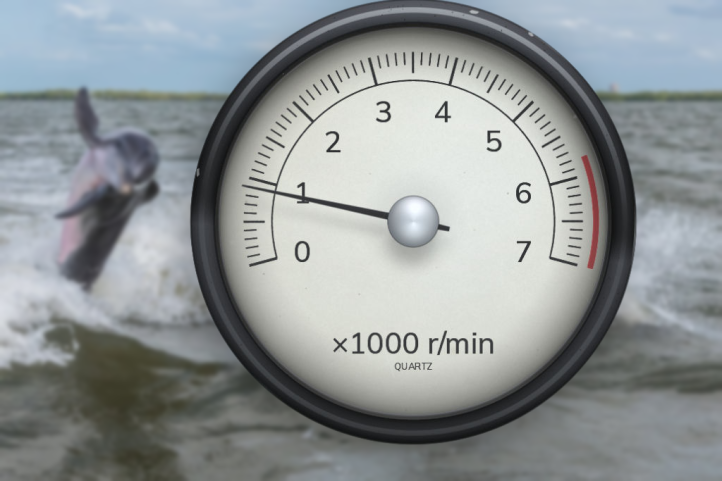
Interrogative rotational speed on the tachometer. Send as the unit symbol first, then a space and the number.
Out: rpm 900
